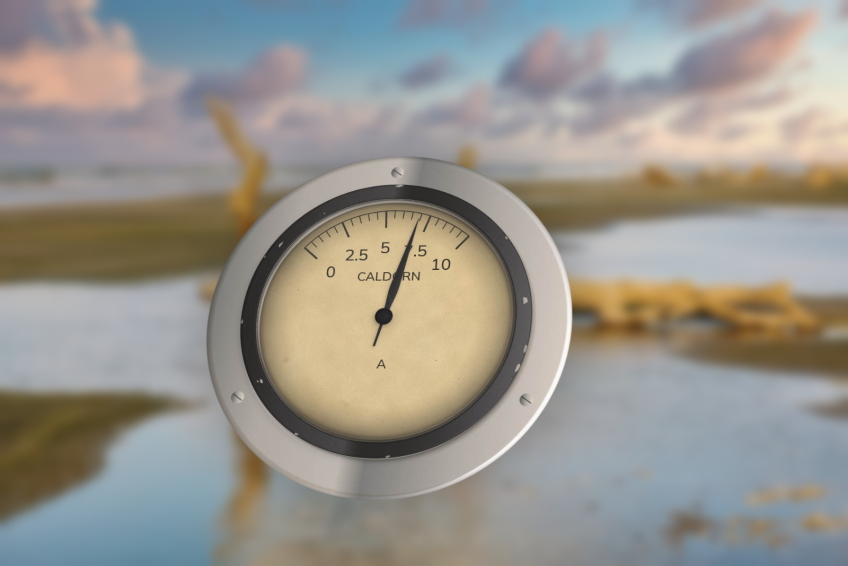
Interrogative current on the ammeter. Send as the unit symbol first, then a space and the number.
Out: A 7
